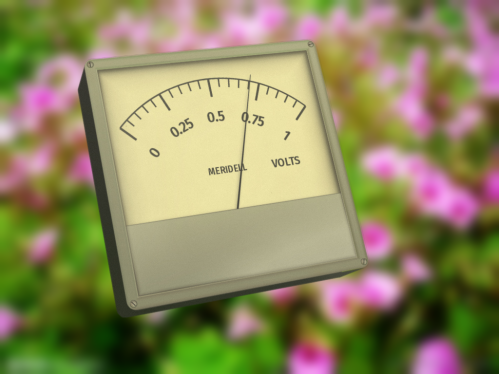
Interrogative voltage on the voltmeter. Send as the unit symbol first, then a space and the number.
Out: V 0.7
